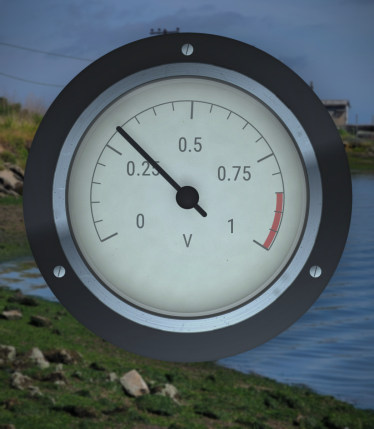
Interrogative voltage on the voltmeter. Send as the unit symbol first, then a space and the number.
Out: V 0.3
